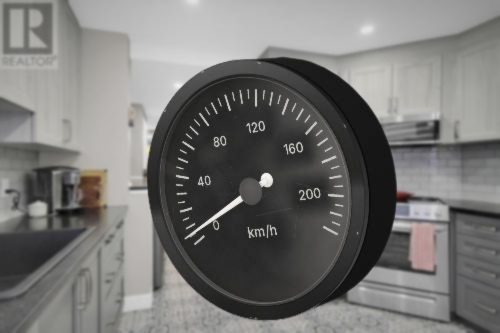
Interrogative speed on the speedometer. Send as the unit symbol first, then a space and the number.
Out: km/h 5
